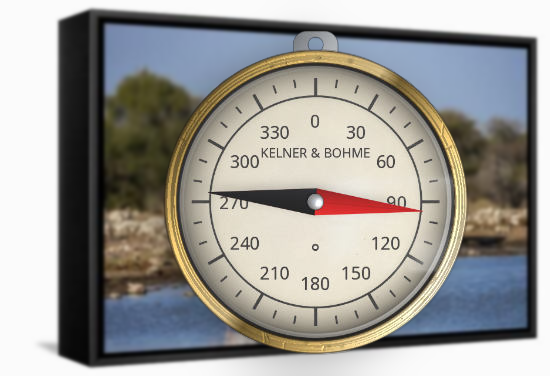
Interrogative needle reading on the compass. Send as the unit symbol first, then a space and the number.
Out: ° 95
